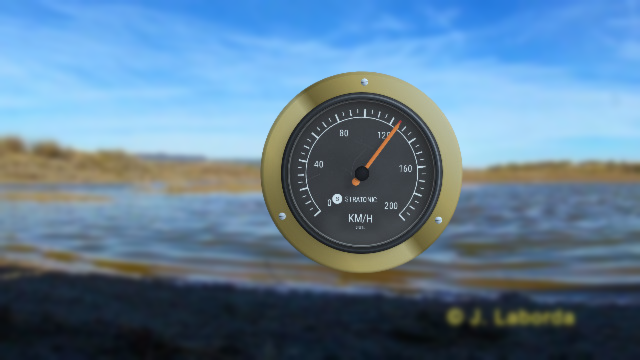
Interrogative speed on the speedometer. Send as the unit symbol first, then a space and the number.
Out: km/h 125
